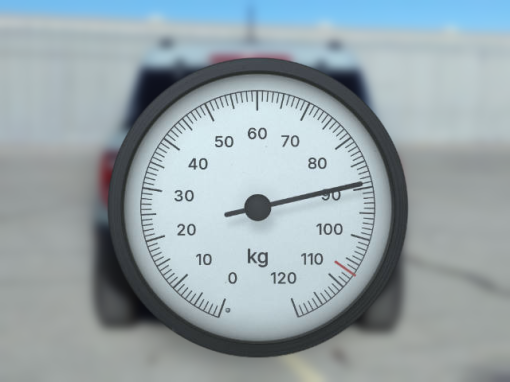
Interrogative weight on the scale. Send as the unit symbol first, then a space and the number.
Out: kg 89
